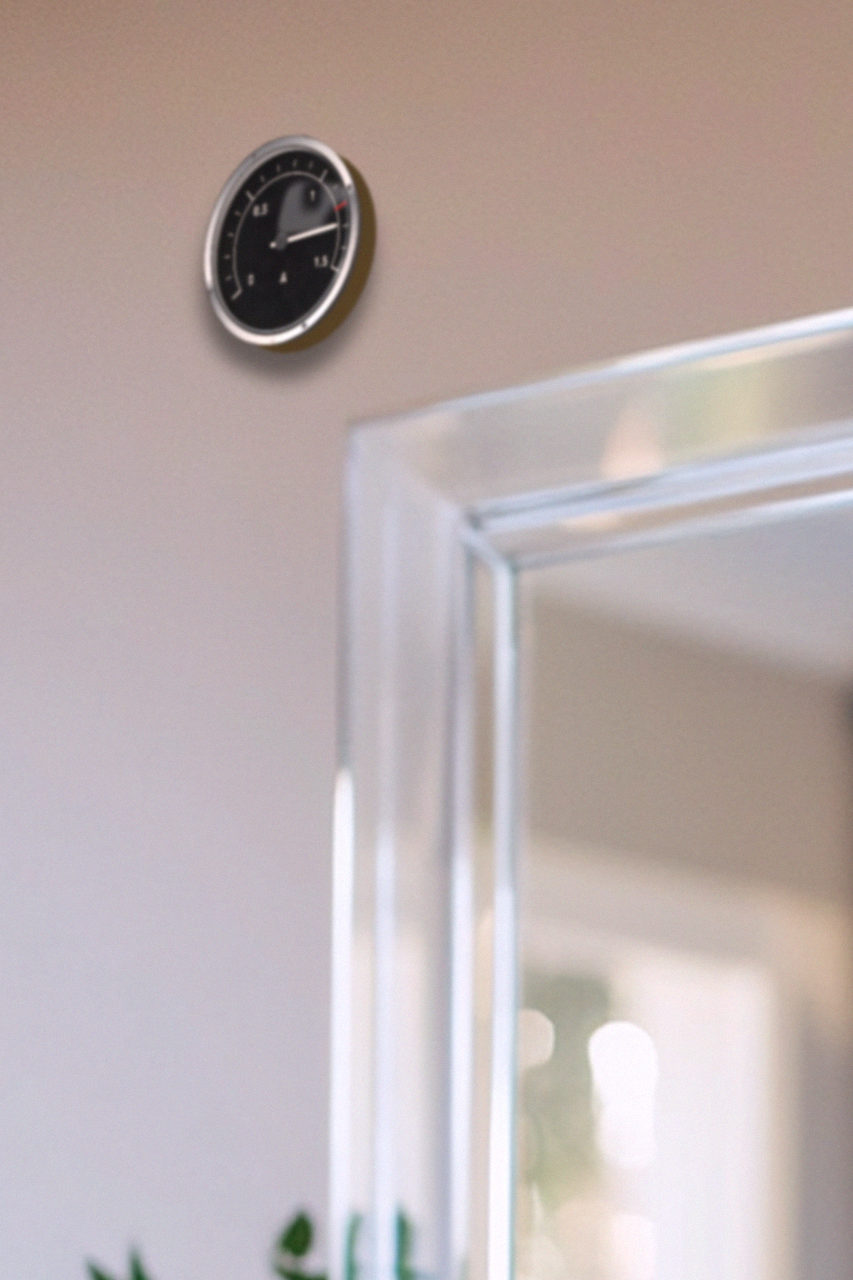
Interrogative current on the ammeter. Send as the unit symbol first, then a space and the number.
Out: A 1.3
